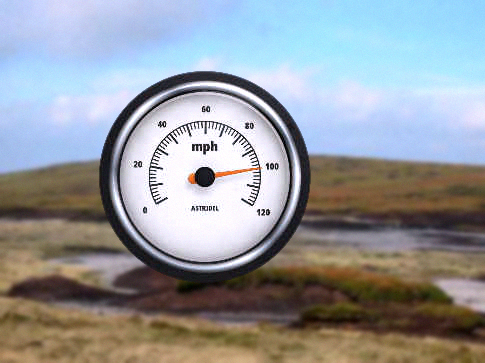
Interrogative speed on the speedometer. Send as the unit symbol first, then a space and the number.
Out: mph 100
